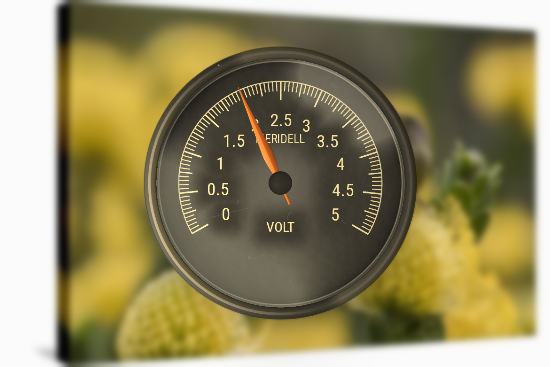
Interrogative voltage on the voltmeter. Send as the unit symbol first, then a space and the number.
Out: V 2
